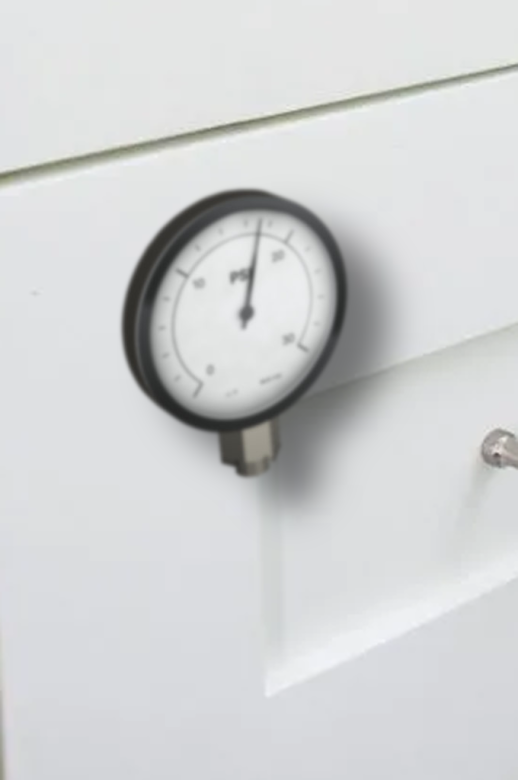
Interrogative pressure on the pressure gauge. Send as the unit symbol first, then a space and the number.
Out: psi 17
